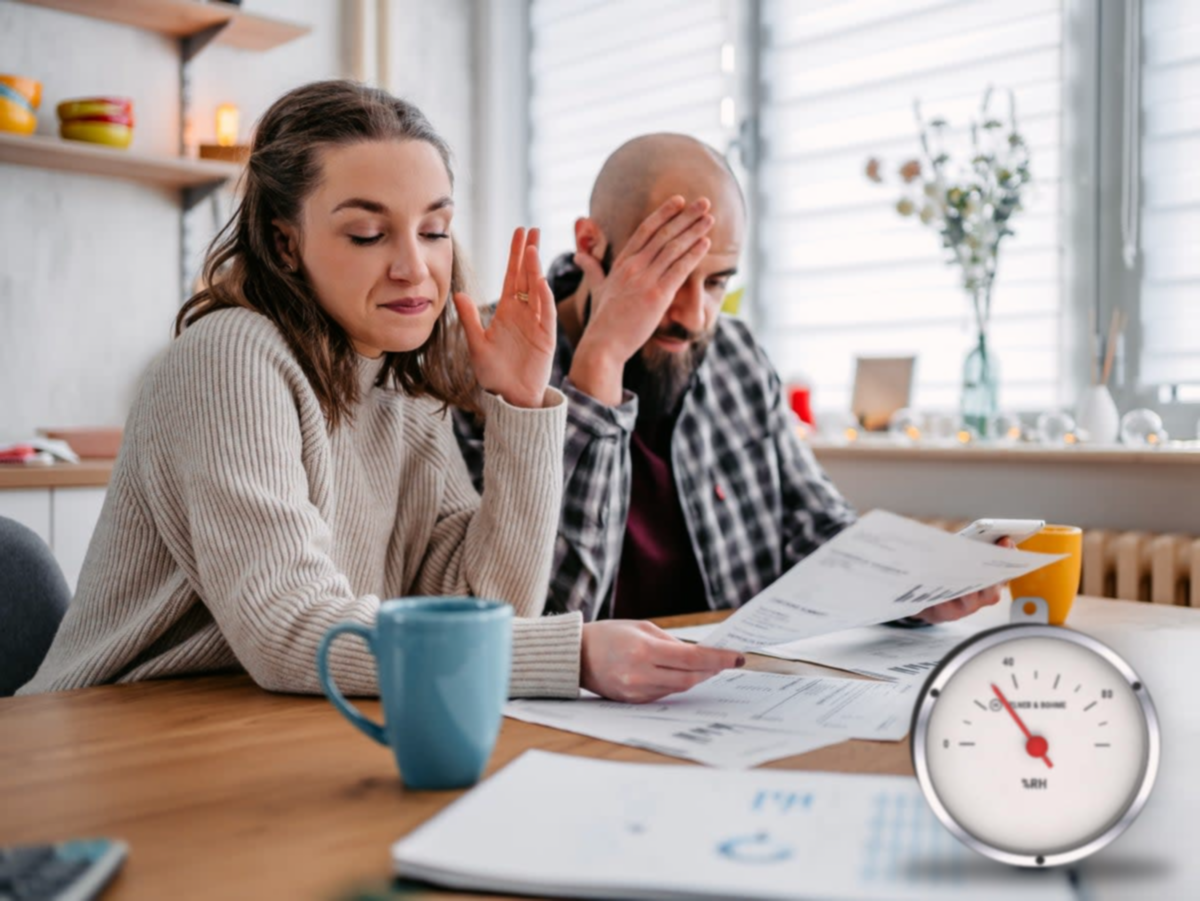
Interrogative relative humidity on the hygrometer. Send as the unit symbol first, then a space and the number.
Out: % 30
